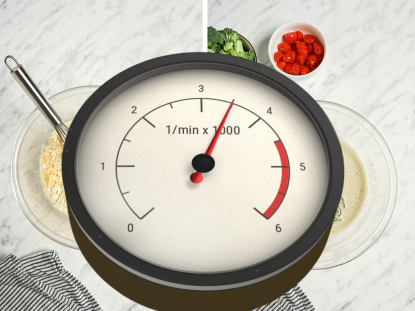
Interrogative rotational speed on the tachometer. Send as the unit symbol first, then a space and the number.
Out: rpm 3500
